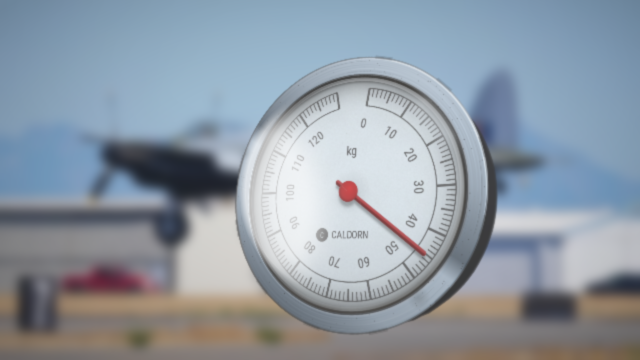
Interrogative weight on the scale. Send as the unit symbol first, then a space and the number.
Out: kg 45
